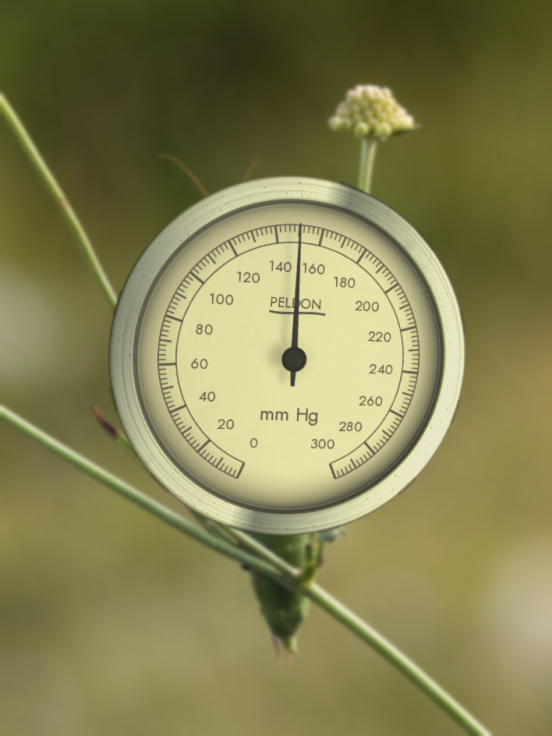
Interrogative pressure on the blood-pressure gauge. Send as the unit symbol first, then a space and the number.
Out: mmHg 150
